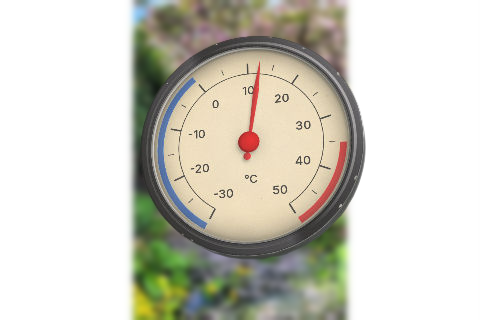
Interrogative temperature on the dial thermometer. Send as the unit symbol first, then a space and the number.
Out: °C 12.5
